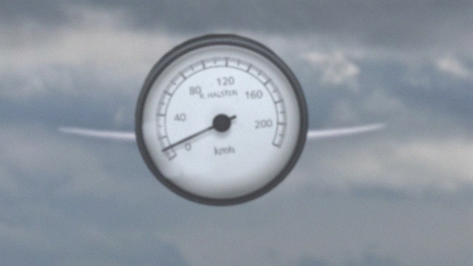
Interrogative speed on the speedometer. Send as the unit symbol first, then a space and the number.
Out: km/h 10
